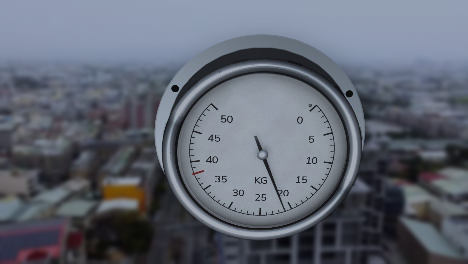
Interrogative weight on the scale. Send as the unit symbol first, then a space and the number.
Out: kg 21
